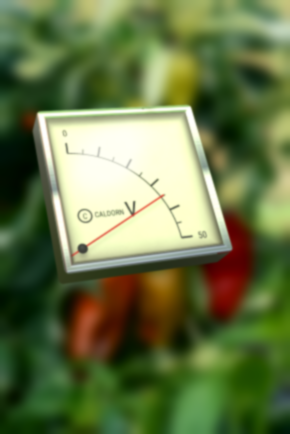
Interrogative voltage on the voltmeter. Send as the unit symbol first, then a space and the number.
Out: V 35
